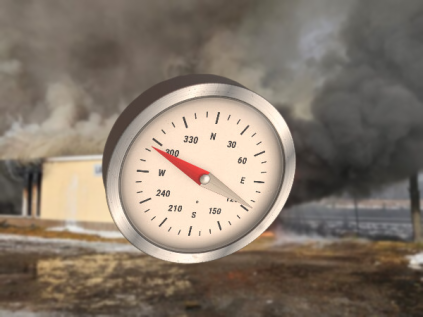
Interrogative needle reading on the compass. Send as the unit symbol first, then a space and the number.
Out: ° 295
